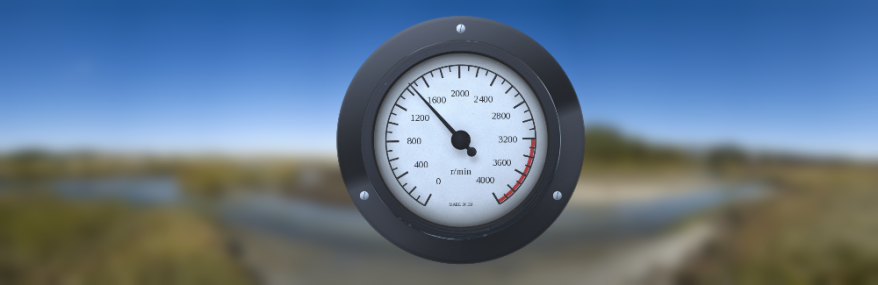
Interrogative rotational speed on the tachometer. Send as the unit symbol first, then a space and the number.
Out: rpm 1450
